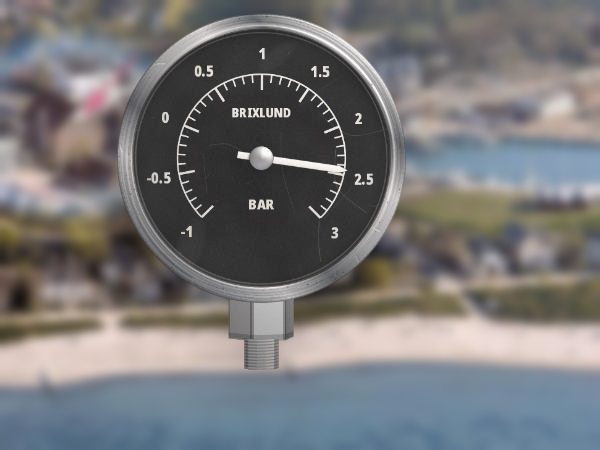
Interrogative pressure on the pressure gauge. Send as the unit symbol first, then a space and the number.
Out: bar 2.45
